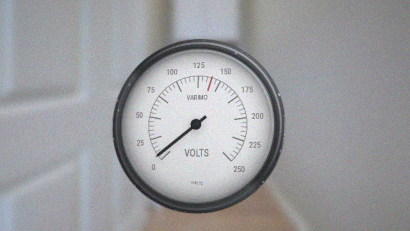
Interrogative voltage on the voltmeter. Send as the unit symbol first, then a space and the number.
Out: V 5
